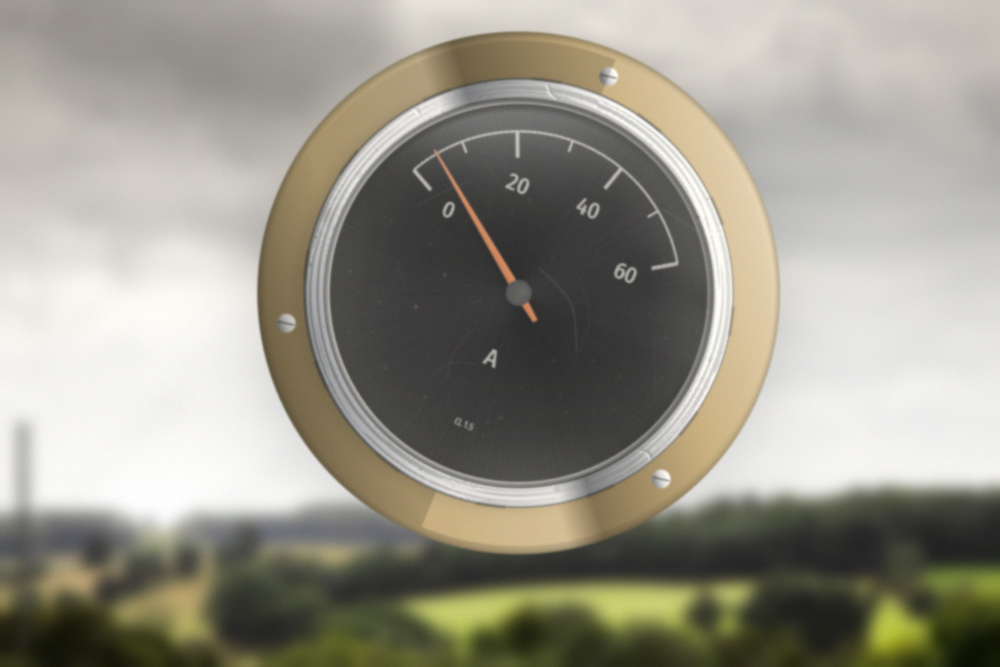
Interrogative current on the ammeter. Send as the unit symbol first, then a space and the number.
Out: A 5
